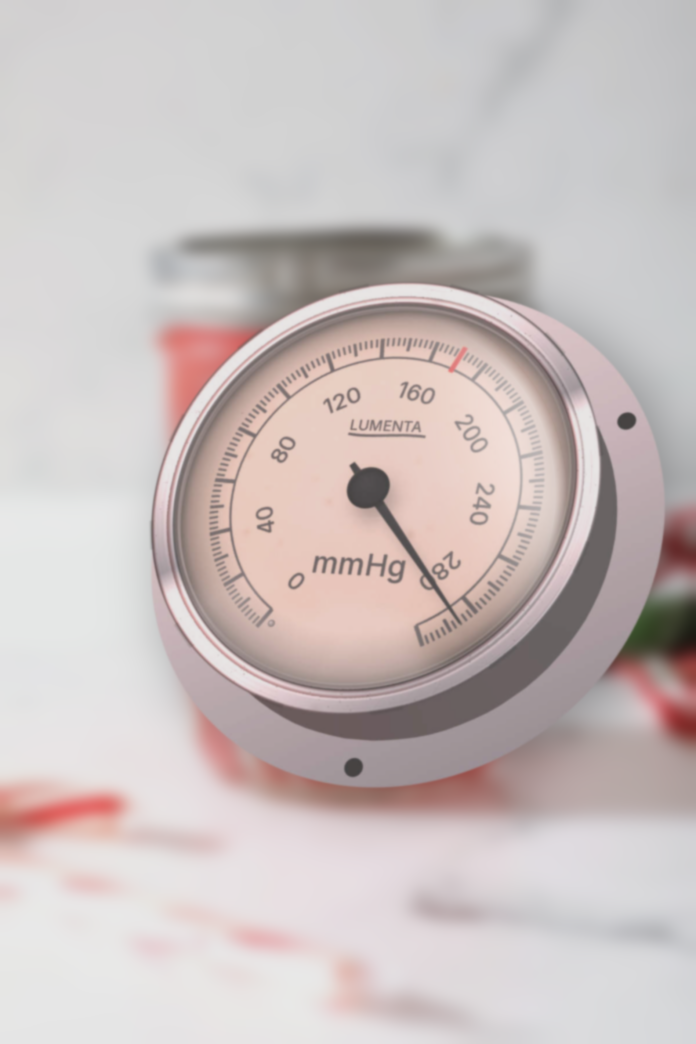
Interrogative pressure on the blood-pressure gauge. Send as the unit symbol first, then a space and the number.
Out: mmHg 286
